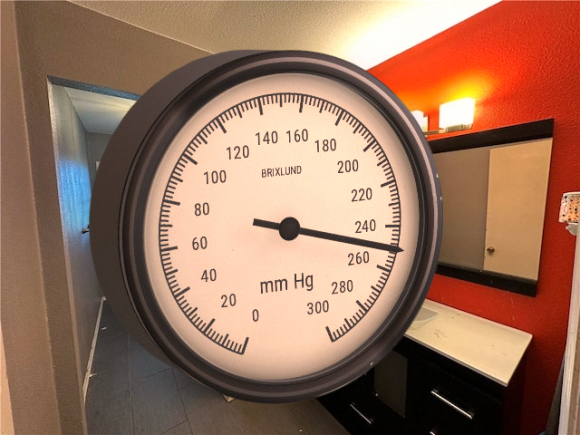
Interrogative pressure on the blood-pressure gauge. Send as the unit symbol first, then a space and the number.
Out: mmHg 250
